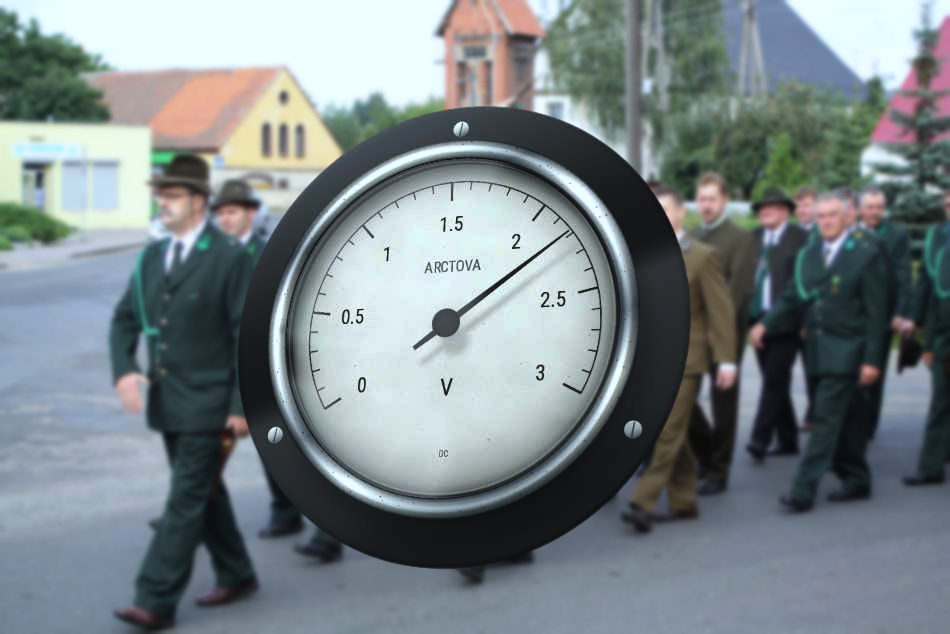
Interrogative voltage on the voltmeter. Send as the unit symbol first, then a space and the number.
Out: V 2.2
